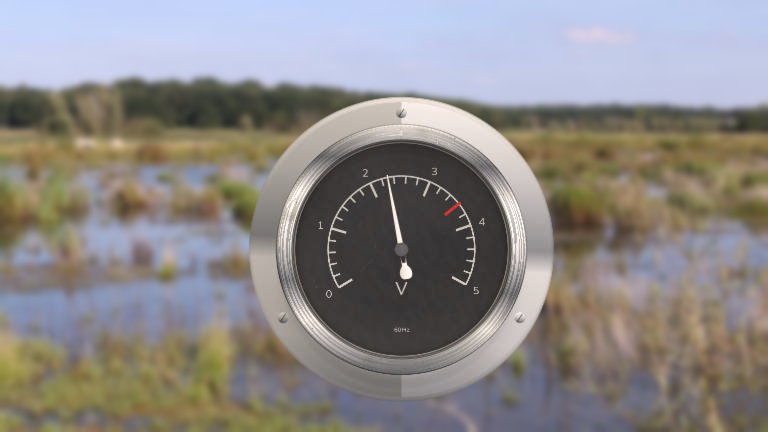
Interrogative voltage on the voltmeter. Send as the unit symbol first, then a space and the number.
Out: V 2.3
